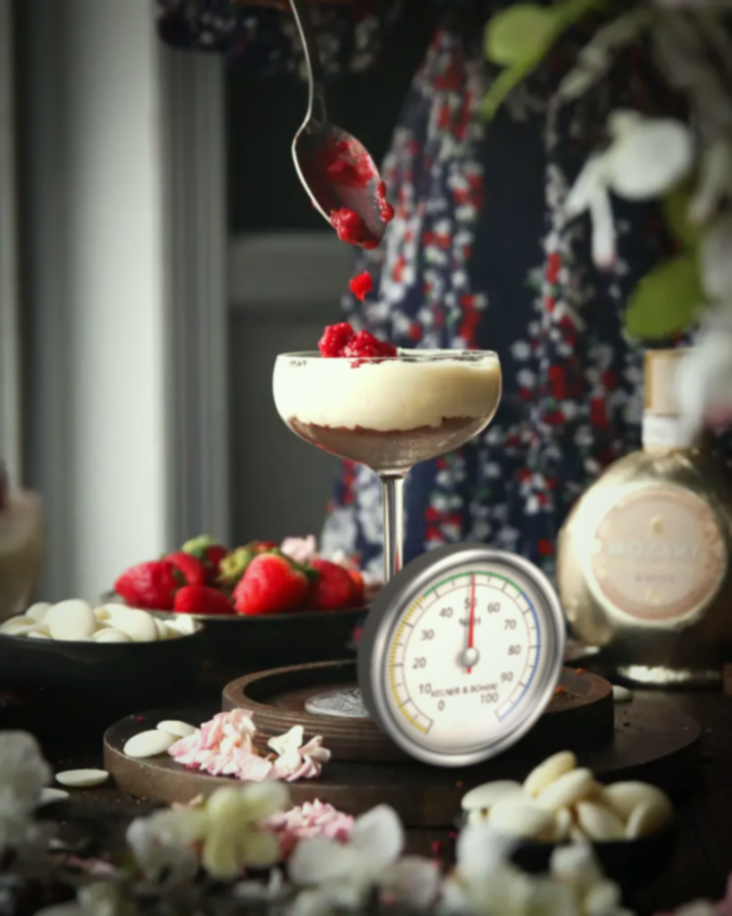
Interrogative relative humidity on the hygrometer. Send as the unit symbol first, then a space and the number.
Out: % 50
